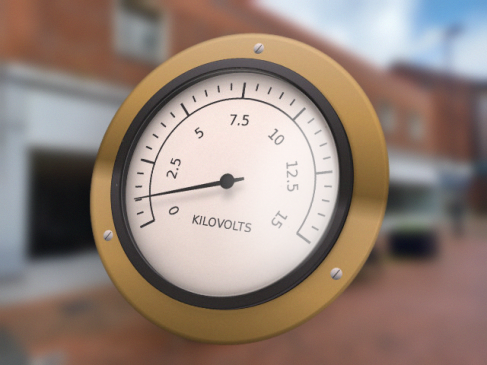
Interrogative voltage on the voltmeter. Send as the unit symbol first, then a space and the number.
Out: kV 1
